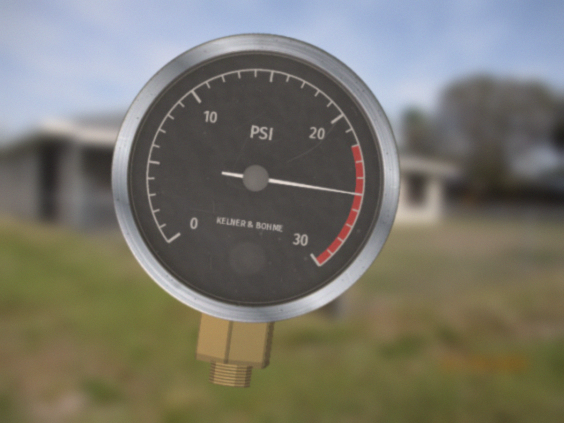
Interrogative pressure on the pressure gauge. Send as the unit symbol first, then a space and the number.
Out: psi 25
